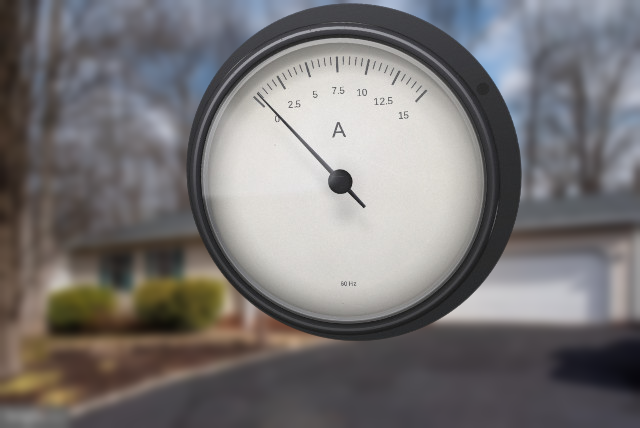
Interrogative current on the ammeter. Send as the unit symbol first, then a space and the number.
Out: A 0.5
